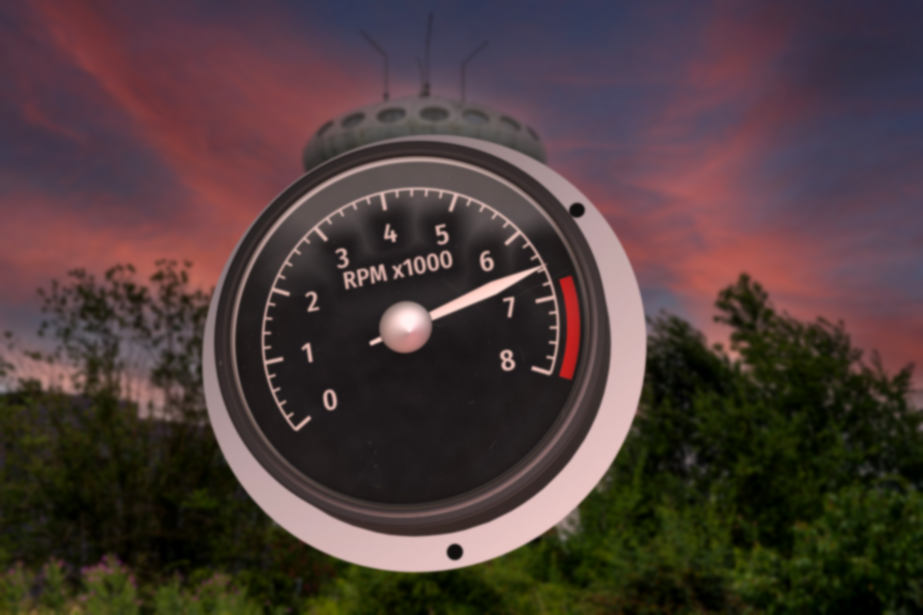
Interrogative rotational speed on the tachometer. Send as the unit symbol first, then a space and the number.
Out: rpm 6600
